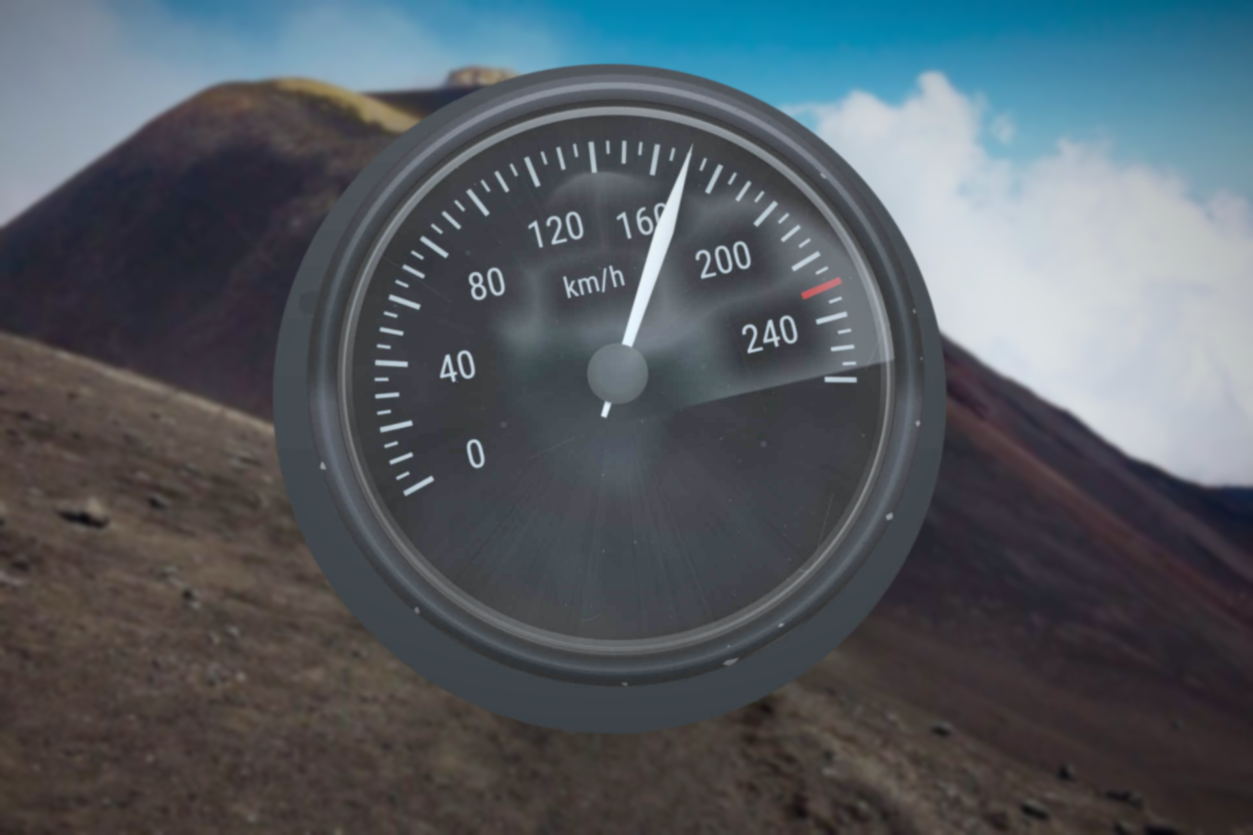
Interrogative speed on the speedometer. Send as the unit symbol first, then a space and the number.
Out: km/h 170
